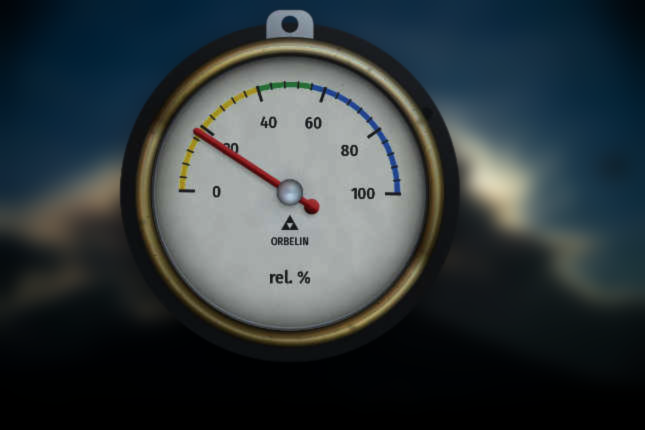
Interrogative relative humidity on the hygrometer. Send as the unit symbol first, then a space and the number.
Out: % 18
